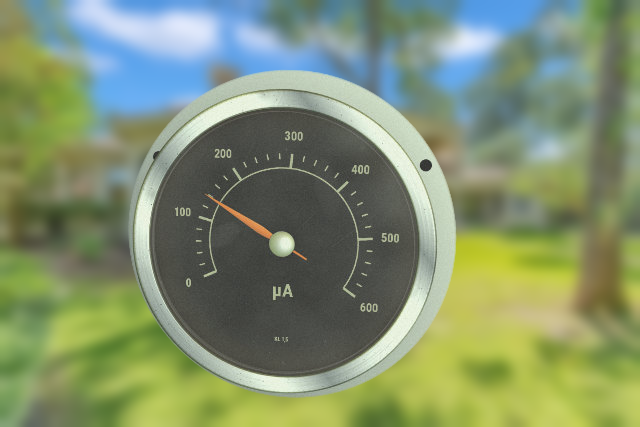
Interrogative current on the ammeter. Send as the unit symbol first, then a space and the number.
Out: µA 140
